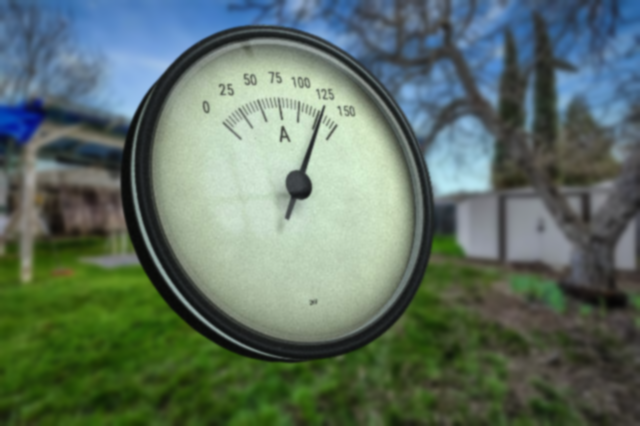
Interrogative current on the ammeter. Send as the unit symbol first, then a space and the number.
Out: A 125
